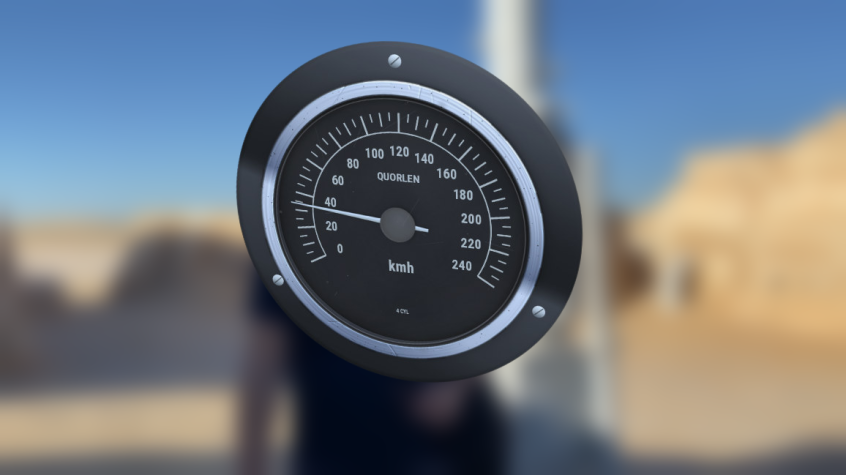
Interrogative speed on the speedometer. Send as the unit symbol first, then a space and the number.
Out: km/h 35
